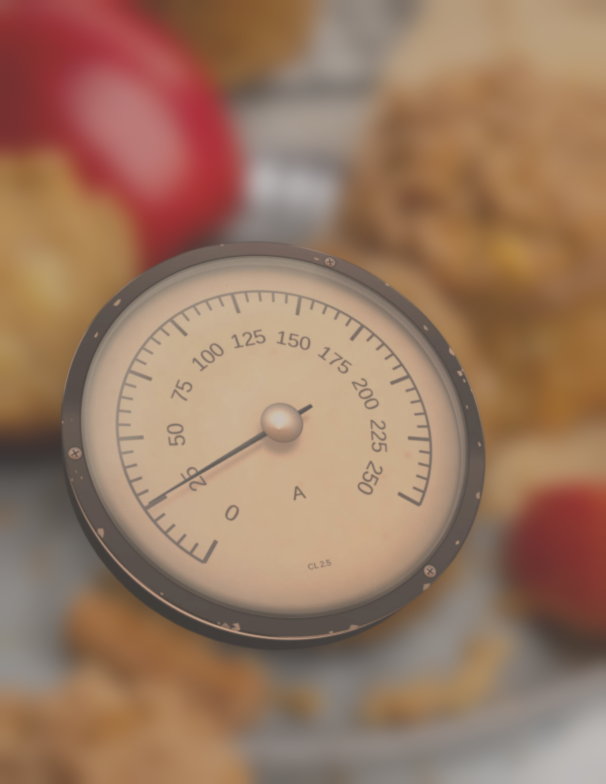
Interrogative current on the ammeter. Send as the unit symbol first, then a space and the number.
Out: A 25
